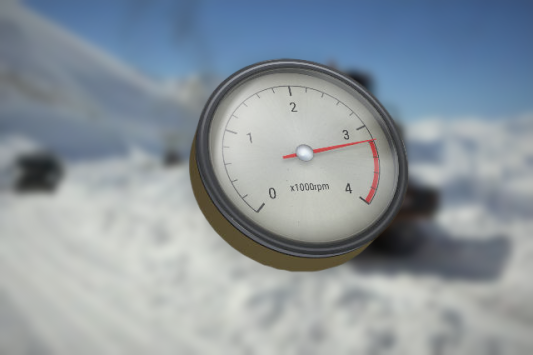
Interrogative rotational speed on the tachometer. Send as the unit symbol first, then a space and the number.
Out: rpm 3200
